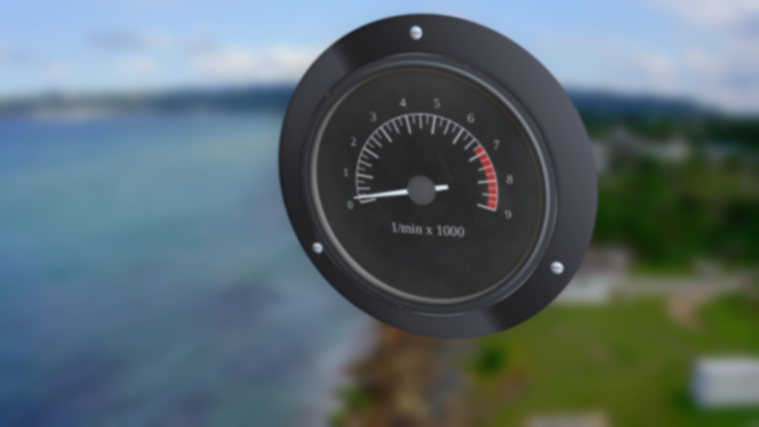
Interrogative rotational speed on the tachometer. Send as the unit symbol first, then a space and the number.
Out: rpm 250
